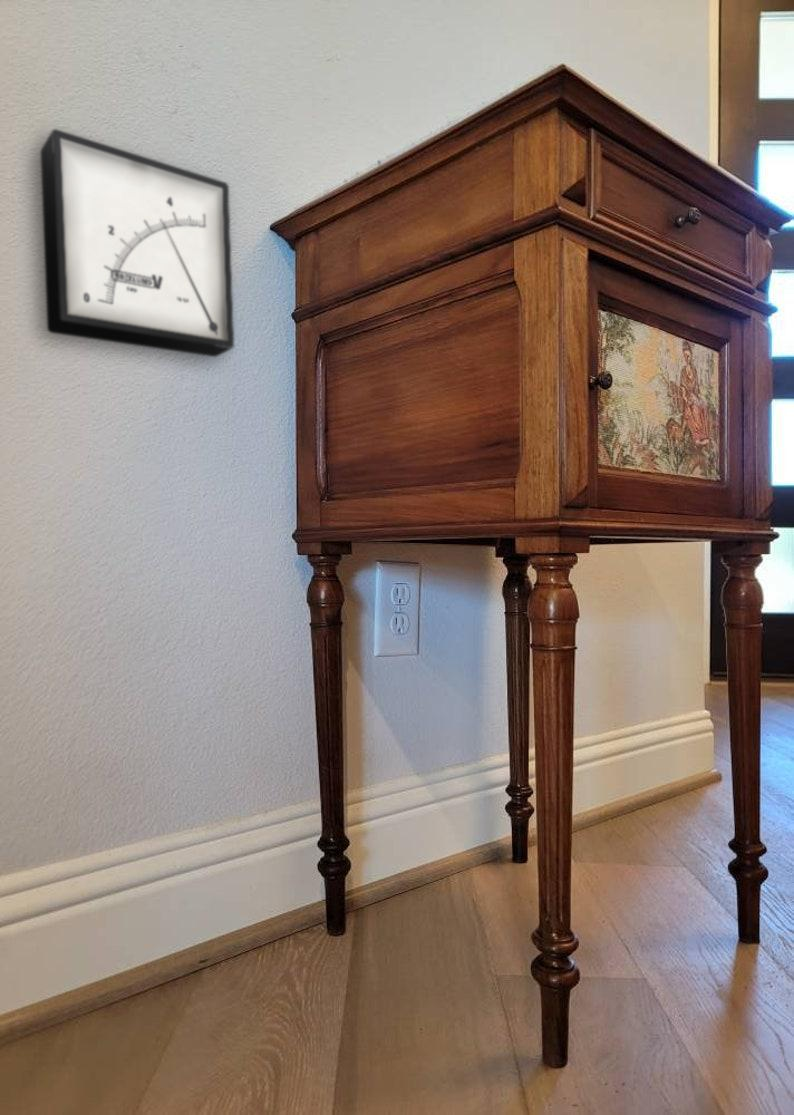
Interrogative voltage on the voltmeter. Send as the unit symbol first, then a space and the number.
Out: V 3.5
